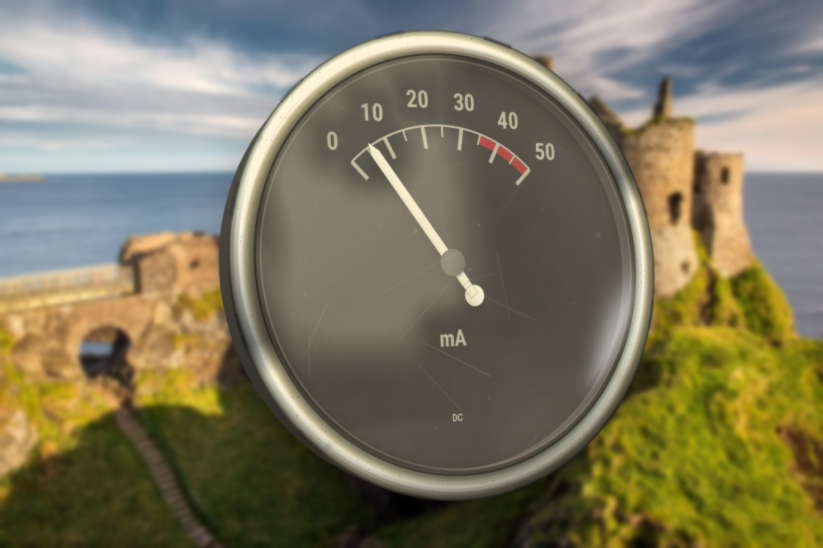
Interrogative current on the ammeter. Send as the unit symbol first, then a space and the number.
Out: mA 5
